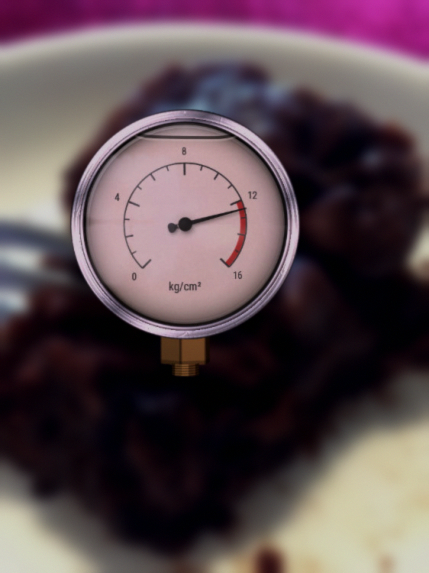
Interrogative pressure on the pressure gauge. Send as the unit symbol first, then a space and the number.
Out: kg/cm² 12.5
